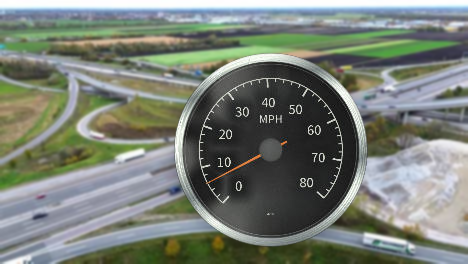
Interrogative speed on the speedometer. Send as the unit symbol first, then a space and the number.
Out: mph 6
